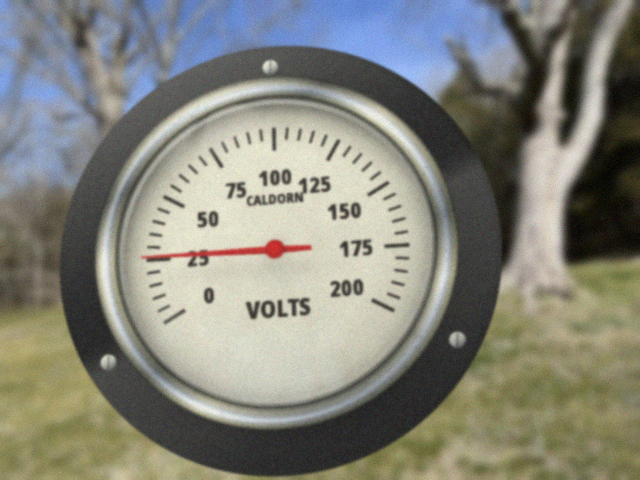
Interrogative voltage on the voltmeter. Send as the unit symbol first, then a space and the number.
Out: V 25
